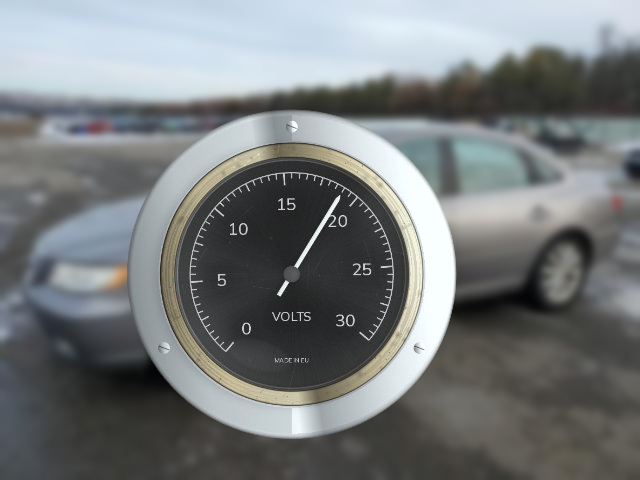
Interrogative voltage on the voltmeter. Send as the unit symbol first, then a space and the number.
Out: V 19
